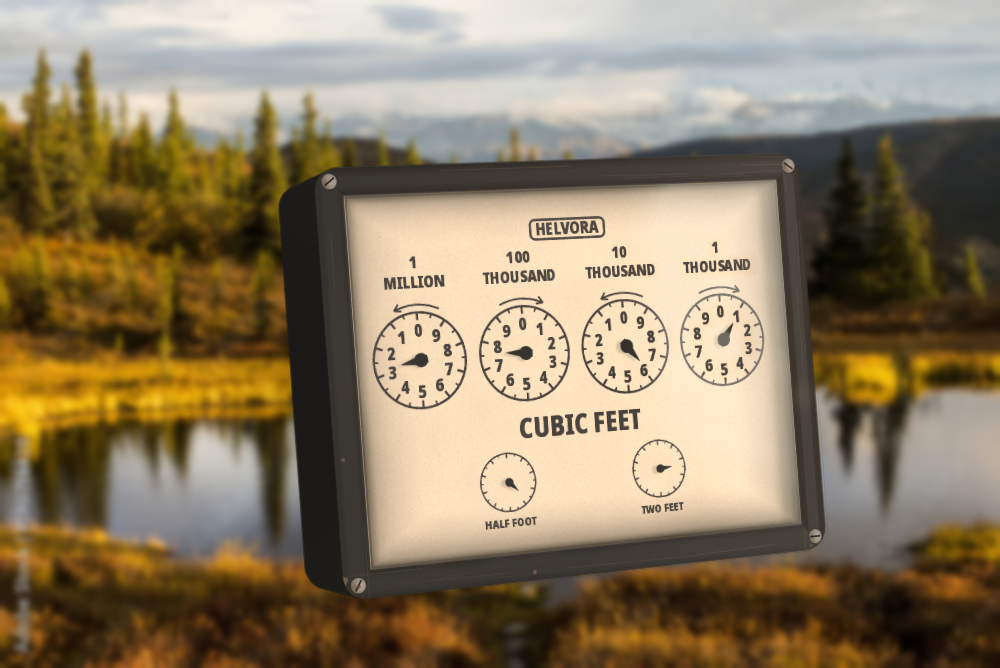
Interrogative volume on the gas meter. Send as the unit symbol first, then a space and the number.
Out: ft³ 276100
